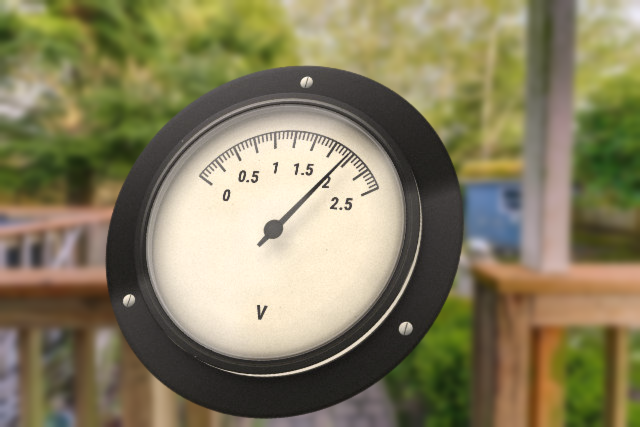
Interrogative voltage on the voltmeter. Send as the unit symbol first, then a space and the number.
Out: V 2
